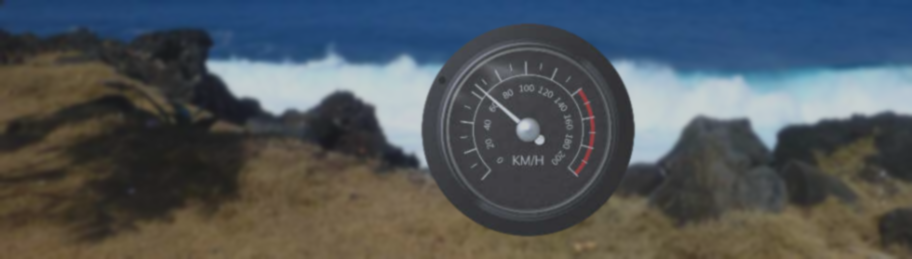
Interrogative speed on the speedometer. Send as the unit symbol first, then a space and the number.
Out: km/h 65
